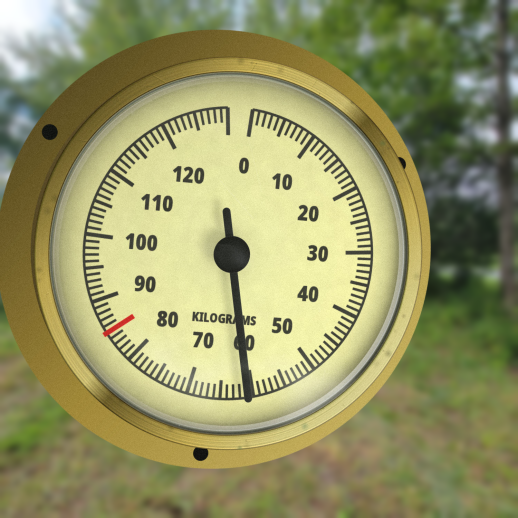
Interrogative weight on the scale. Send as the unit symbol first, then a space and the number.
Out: kg 61
